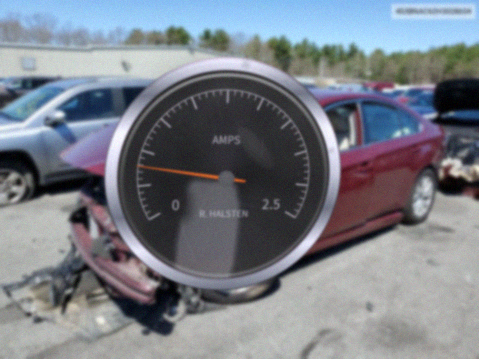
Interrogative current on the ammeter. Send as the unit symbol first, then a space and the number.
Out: A 0.4
